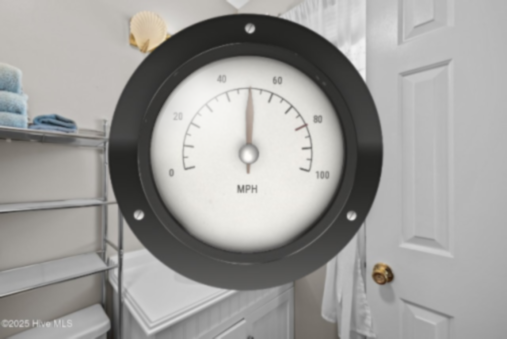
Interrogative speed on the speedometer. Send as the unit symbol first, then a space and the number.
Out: mph 50
